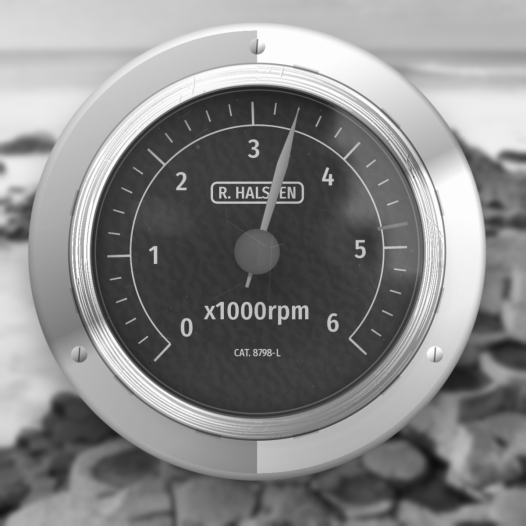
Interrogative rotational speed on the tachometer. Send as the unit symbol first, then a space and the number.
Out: rpm 3400
